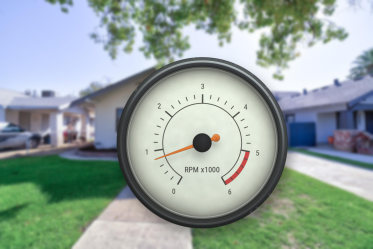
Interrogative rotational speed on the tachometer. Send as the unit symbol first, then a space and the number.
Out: rpm 800
